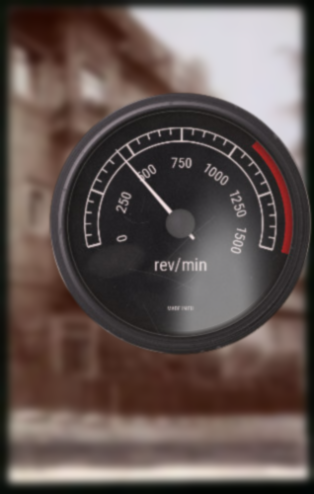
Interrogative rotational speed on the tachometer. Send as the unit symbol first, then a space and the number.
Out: rpm 450
